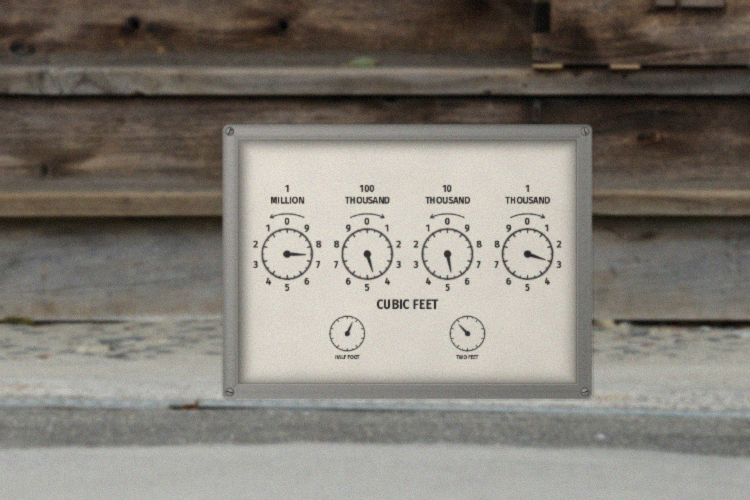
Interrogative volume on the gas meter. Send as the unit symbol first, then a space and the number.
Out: ft³ 745300
